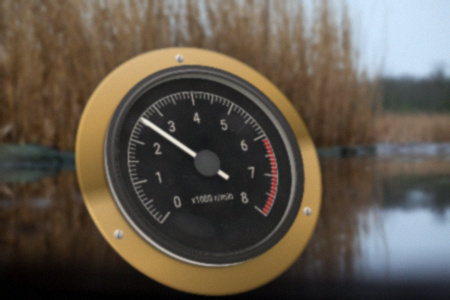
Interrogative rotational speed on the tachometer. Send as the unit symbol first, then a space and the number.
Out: rpm 2500
